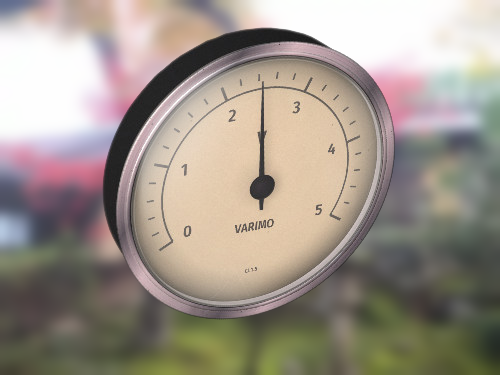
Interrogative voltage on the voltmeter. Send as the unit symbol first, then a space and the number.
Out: V 2.4
